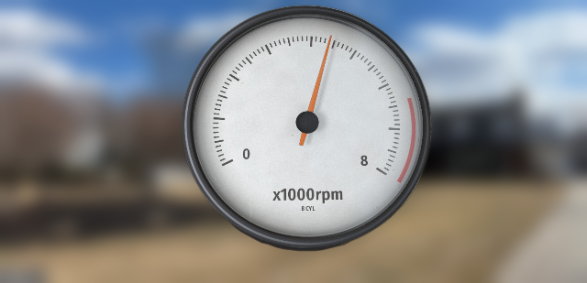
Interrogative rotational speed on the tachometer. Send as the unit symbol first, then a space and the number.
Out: rpm 4400
